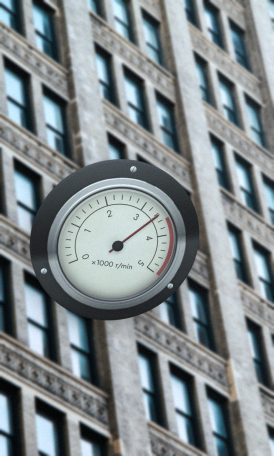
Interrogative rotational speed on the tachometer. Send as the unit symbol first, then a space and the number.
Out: rpm 3400
